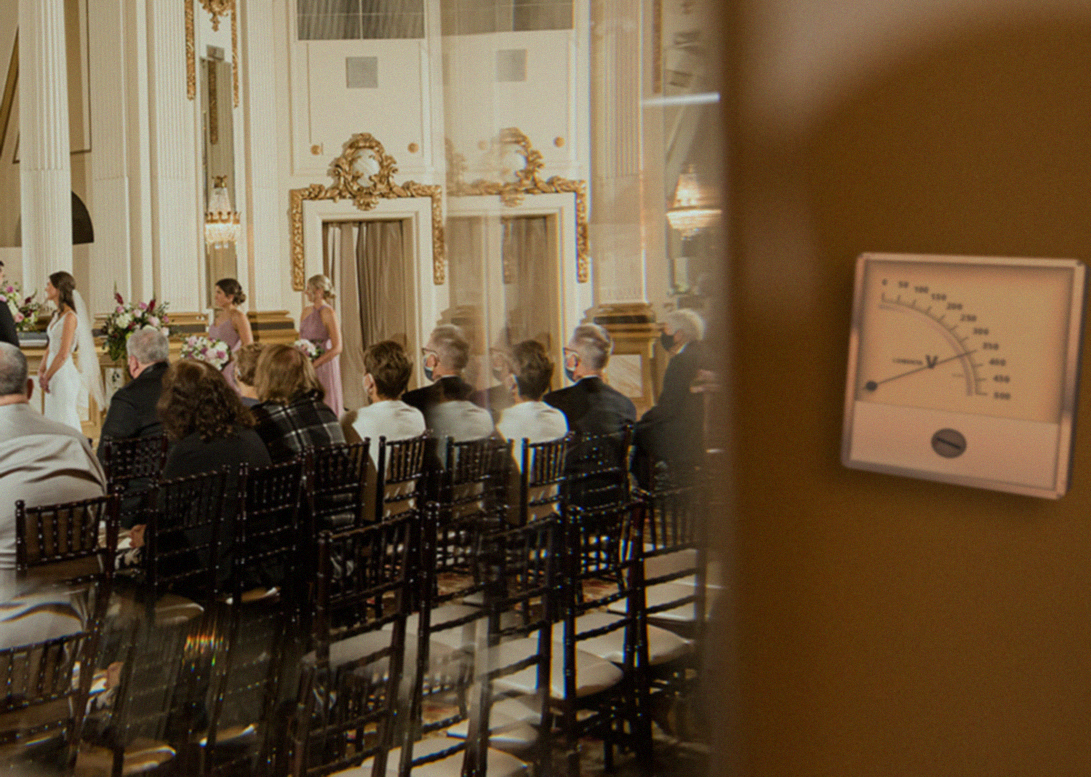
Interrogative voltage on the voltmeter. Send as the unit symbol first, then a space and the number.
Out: V 350
